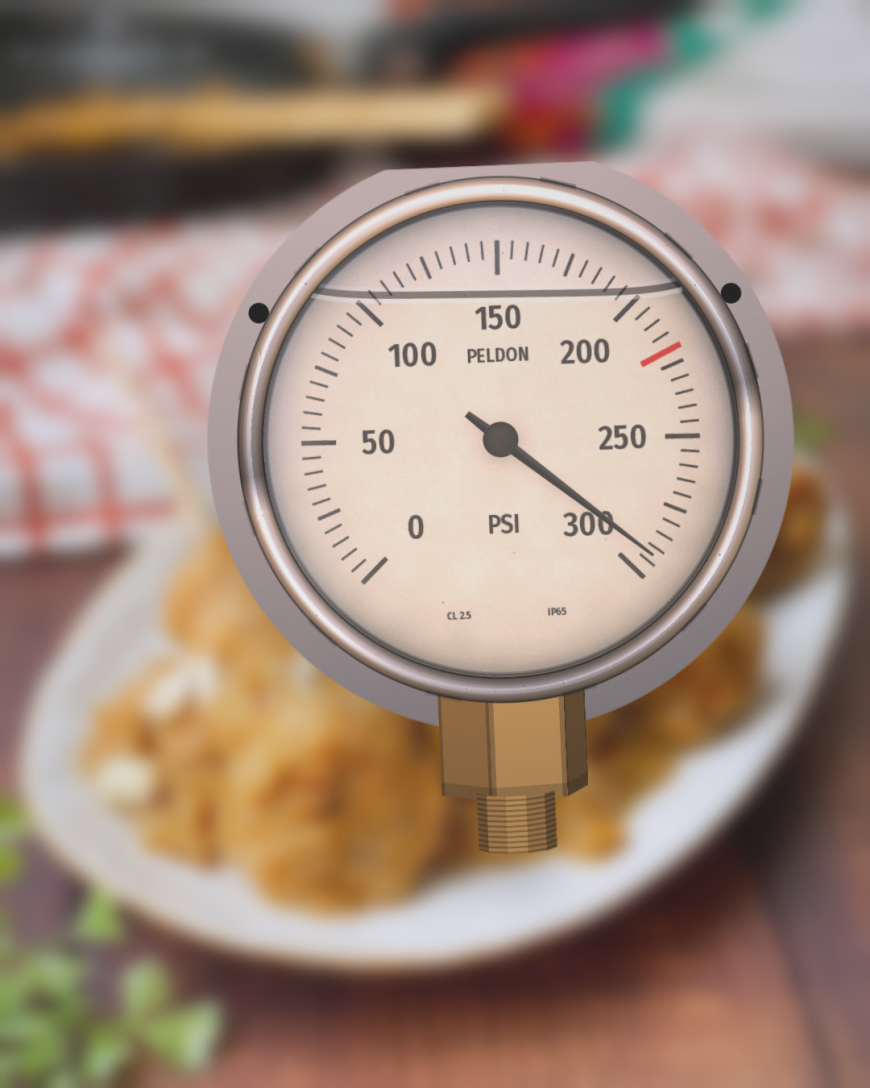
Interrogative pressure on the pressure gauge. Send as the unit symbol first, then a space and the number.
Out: psi 292.5
